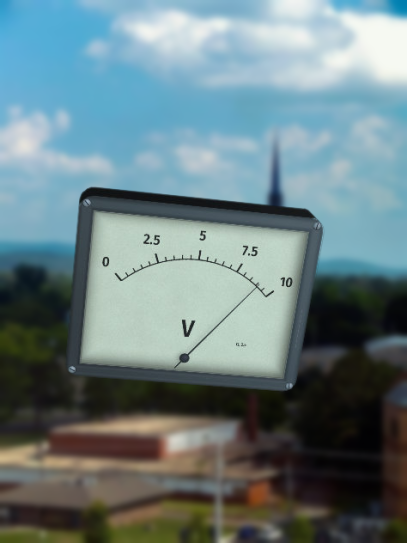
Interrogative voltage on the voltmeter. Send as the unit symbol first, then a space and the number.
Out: V 9
